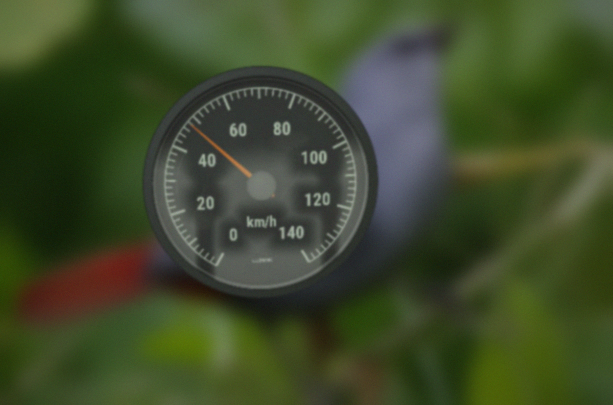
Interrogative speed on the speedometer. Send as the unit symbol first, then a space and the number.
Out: km/h 48
